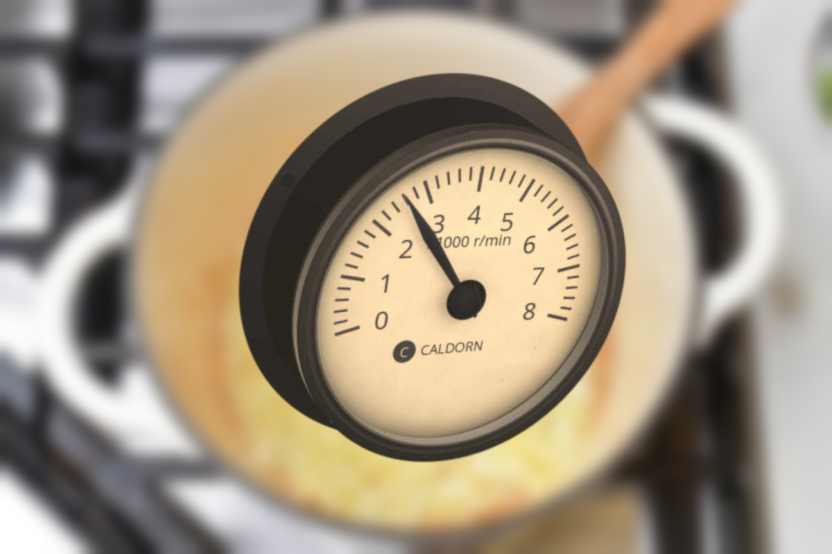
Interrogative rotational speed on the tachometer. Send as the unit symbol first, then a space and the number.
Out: rpm 2600
